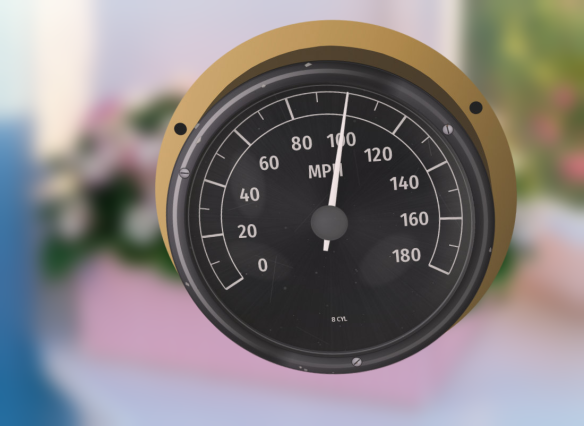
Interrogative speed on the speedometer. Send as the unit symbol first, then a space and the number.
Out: mph 100
